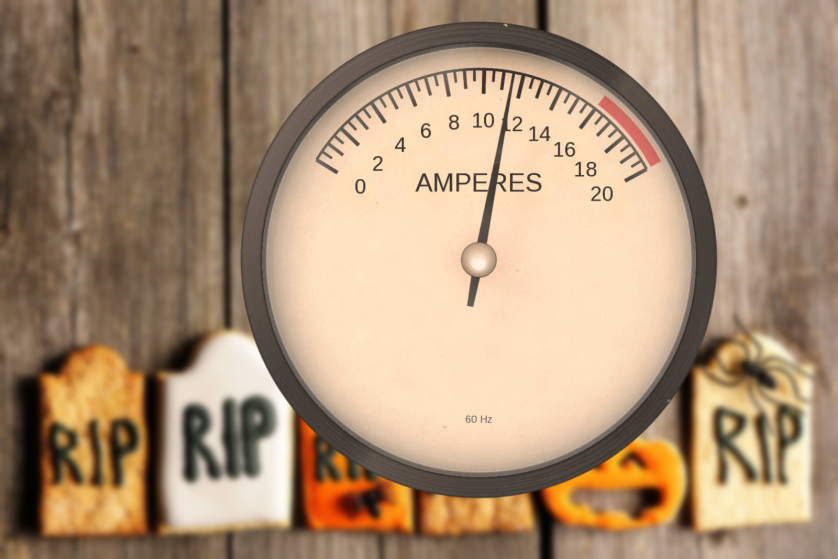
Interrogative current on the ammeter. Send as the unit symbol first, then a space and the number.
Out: A 11.5
